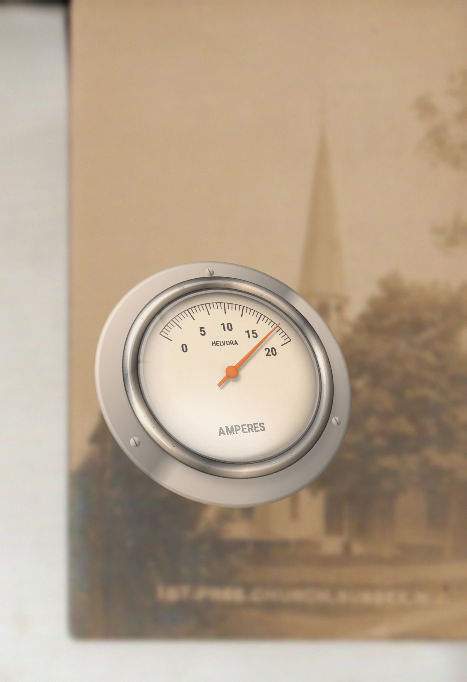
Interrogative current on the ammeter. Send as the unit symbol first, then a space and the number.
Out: A 17.5
